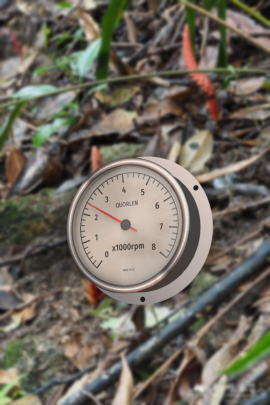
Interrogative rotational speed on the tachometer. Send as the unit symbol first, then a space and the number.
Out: rpm 2400
